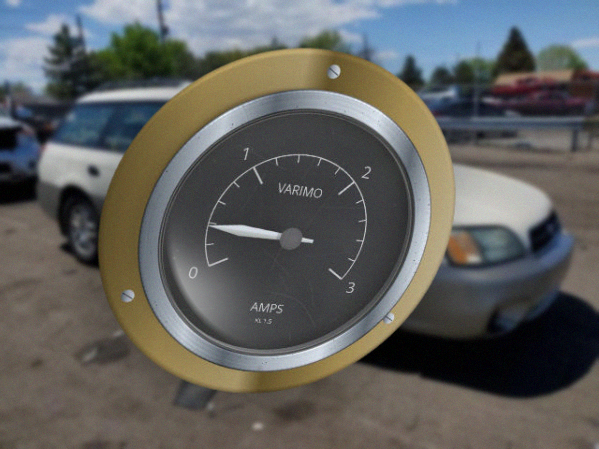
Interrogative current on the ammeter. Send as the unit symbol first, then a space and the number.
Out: A 0.4
